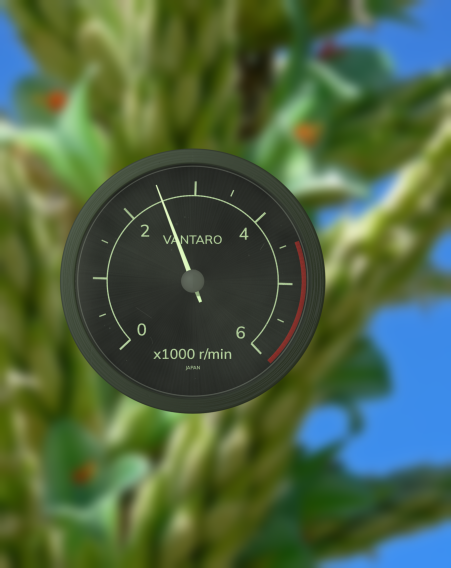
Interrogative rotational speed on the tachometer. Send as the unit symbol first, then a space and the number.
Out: rpm 2500
